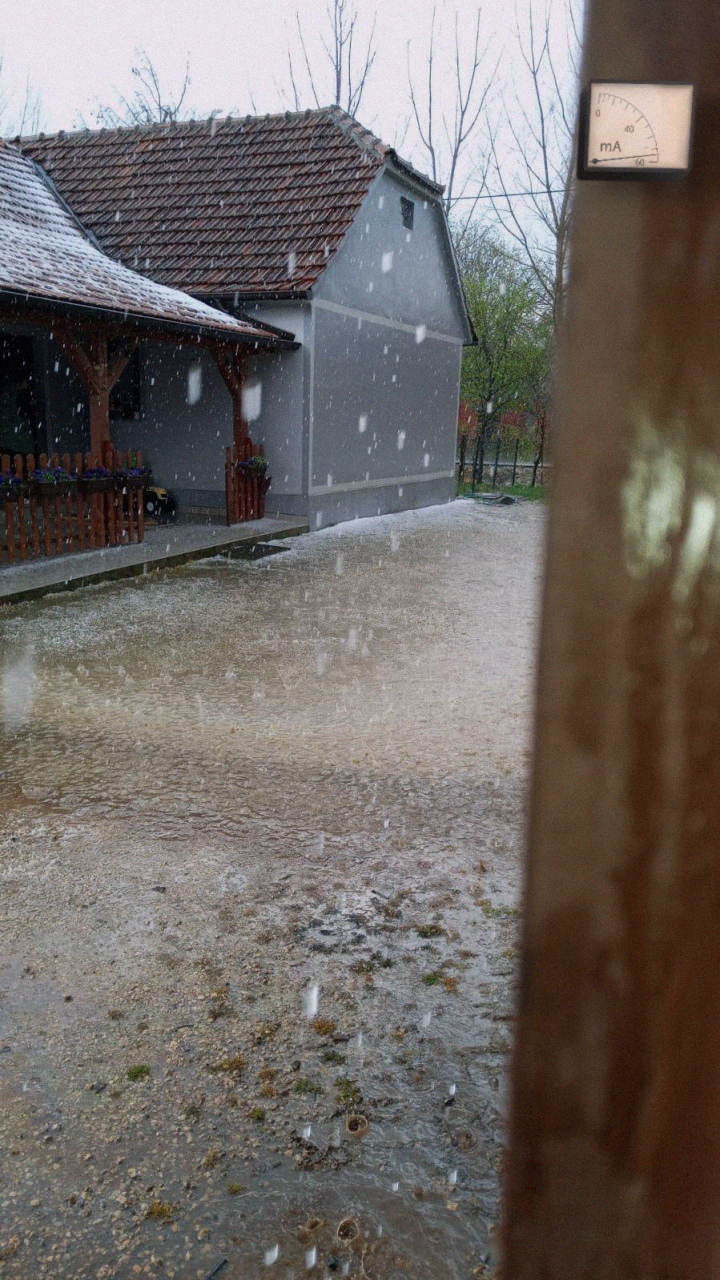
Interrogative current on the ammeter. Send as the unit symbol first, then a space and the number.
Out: mA 57.5
